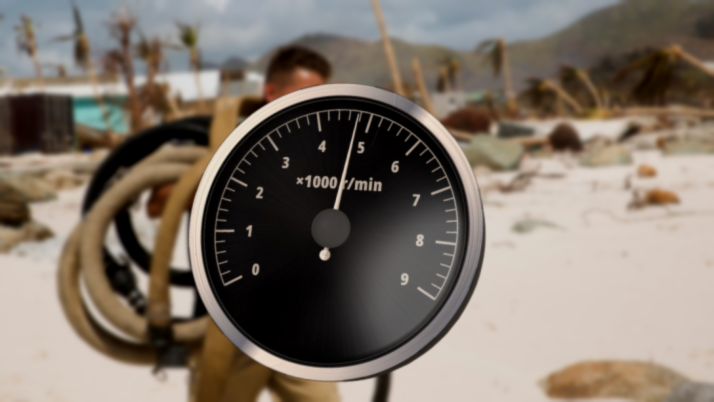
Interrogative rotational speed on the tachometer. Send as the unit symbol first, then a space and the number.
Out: rpm 4800
